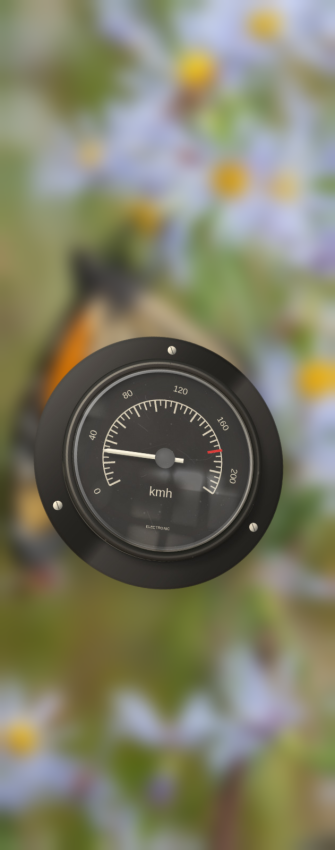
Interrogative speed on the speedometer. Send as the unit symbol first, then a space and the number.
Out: km/h 30
